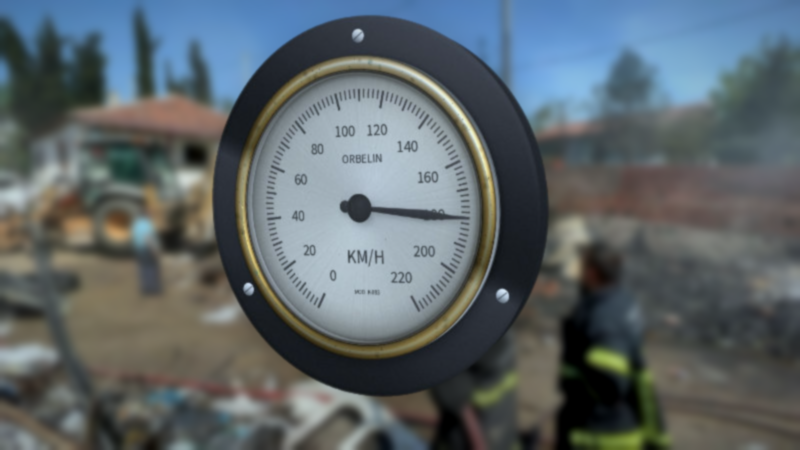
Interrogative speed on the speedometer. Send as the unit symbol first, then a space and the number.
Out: km/h 180
